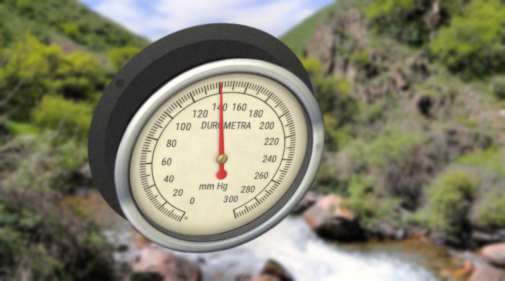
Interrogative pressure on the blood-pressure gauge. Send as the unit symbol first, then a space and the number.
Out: mmHg 140
